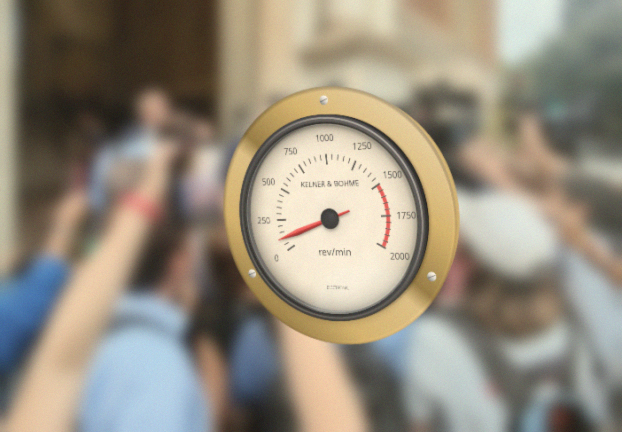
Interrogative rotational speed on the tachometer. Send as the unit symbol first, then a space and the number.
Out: rpm 100
